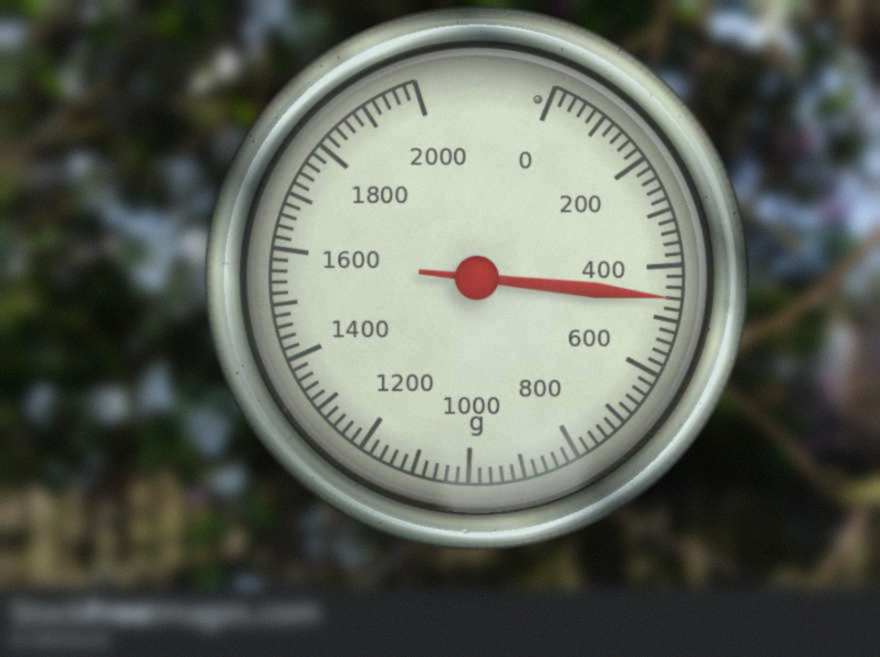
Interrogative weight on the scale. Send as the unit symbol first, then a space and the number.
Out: g 460
